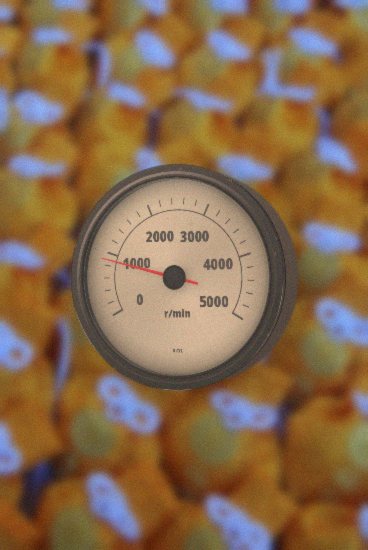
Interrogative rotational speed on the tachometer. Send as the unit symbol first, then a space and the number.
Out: rpm 900
